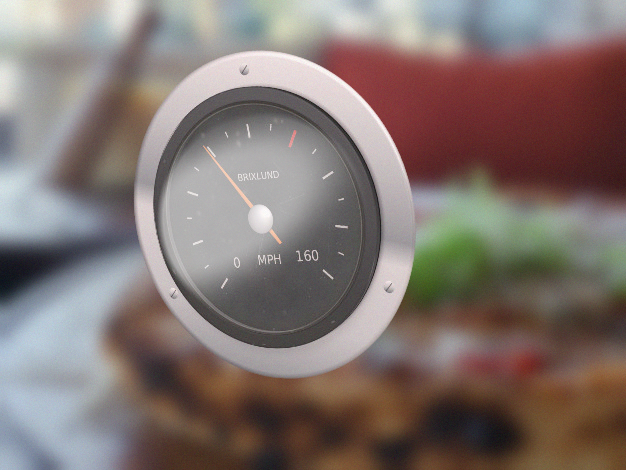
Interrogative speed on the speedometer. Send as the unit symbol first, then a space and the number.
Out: mph 60
